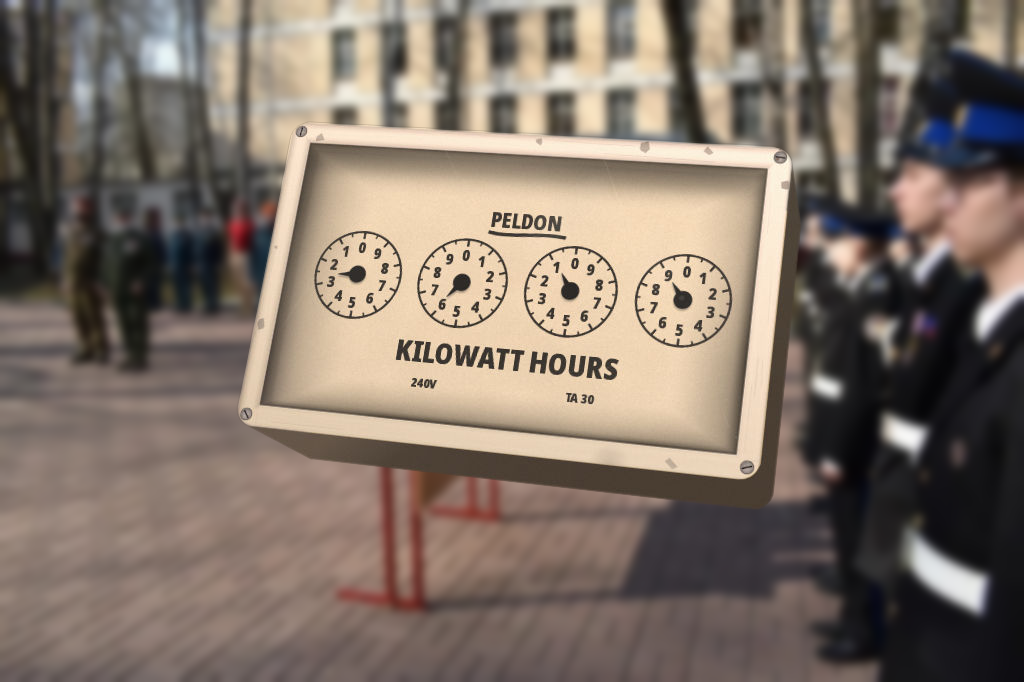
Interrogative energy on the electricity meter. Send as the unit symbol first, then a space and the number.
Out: kWh 2609
